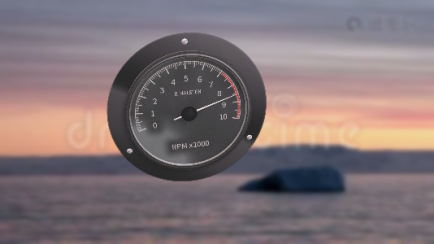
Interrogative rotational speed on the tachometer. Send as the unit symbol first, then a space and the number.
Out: rpm 8500
